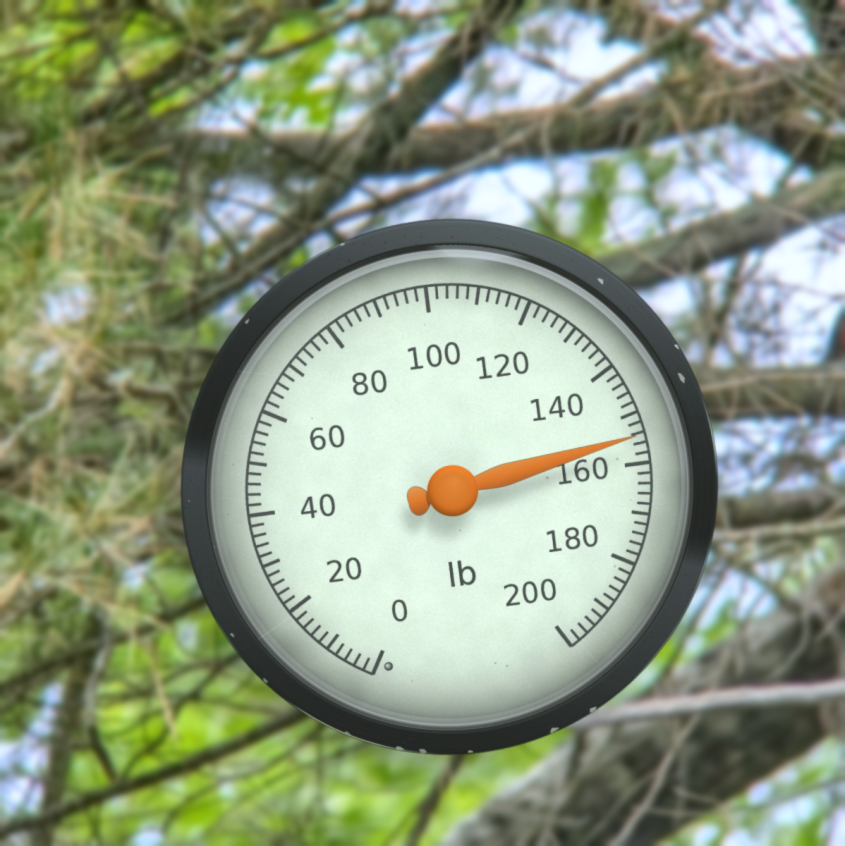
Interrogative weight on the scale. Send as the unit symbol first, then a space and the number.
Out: lb 154
